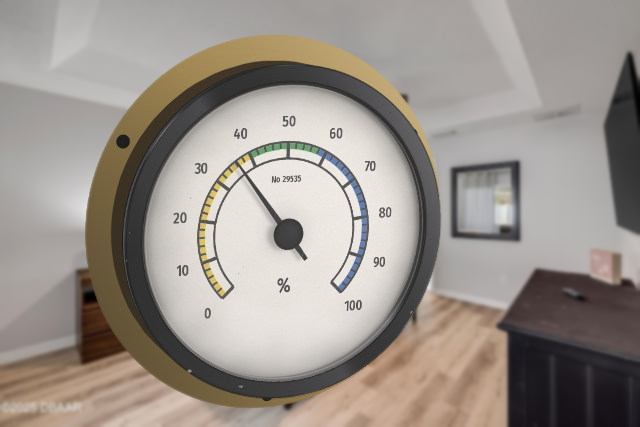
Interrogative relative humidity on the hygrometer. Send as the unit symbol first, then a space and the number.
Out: % 36
